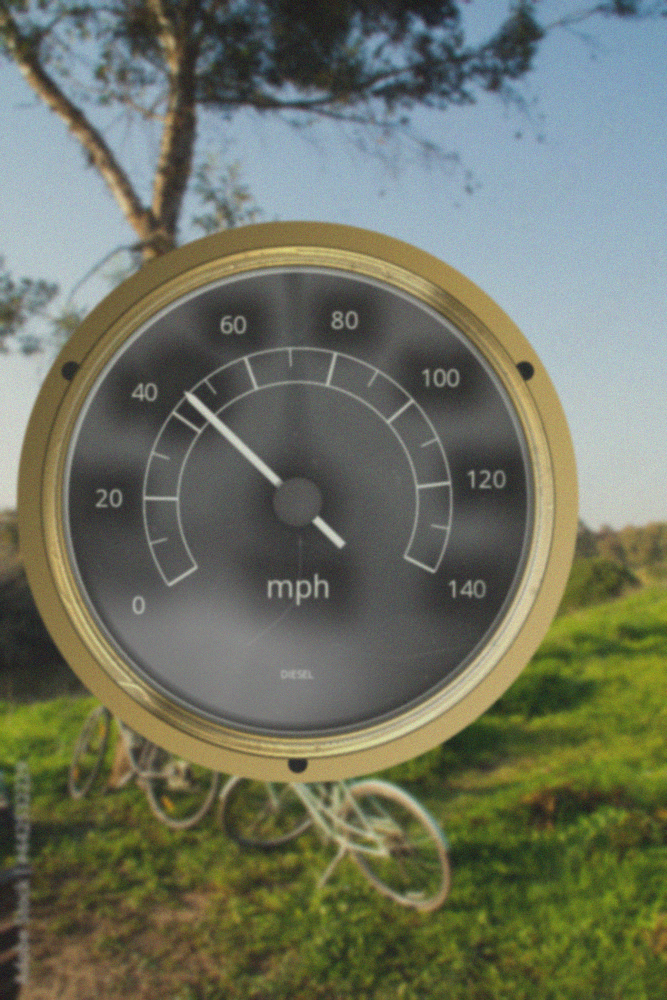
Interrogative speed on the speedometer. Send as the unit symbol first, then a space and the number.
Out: mph 45
